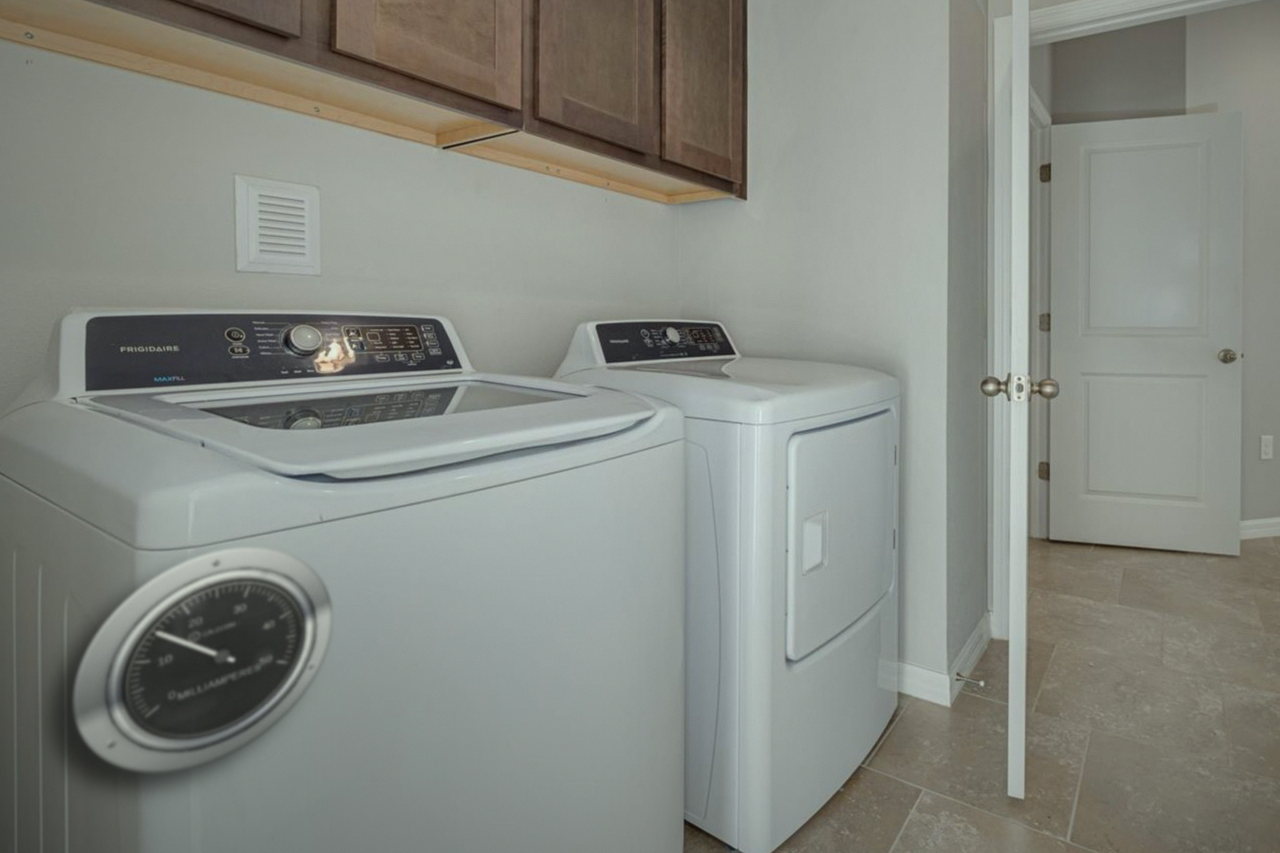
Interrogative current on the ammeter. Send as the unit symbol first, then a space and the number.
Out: mA 15
